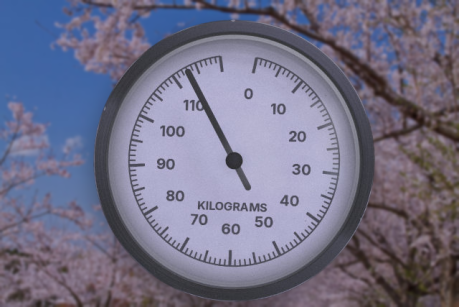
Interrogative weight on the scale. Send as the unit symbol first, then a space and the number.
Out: kg 113
